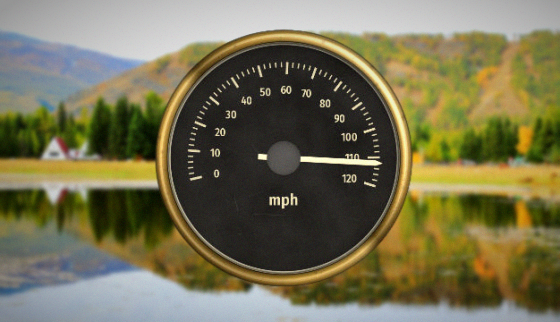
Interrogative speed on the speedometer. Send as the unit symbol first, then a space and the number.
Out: mph 112
